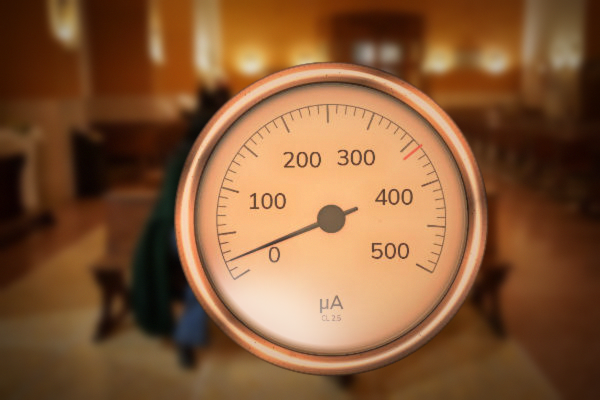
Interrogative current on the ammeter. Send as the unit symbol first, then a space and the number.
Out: µA 20
